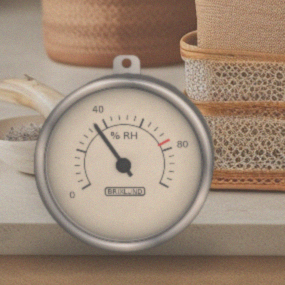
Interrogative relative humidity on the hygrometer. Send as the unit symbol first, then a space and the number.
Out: % 36
